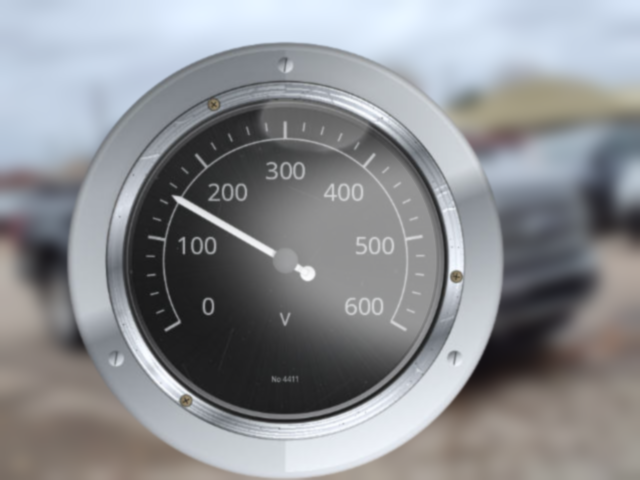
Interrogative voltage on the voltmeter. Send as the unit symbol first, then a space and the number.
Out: V 150
